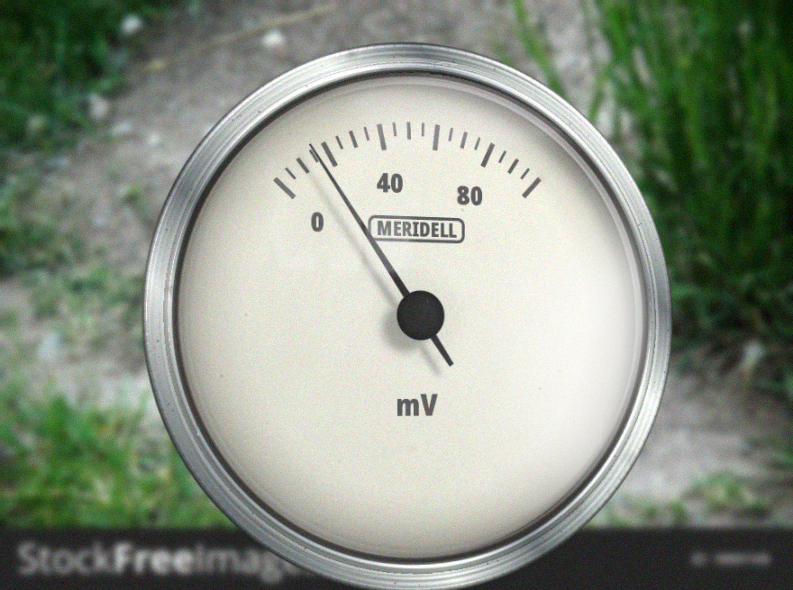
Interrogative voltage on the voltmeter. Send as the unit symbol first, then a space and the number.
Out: mV 15
